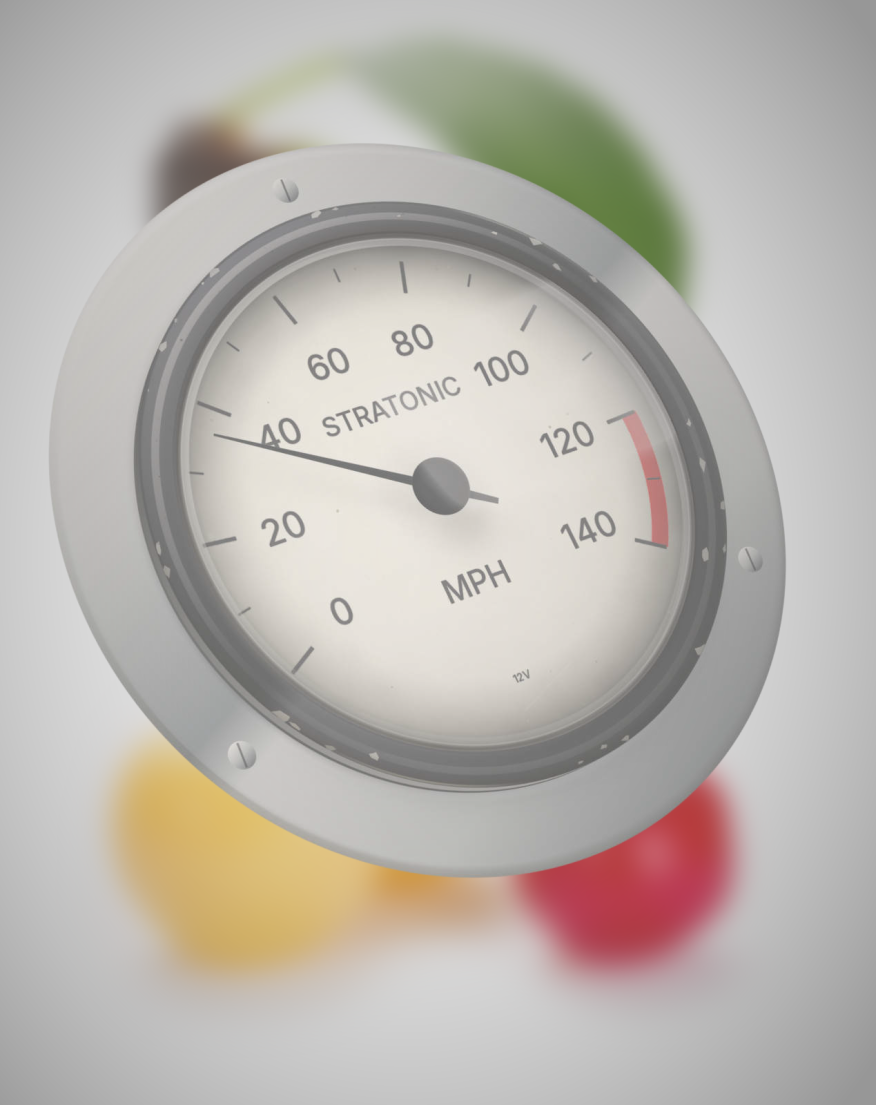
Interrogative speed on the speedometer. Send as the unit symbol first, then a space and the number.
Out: mph 35
